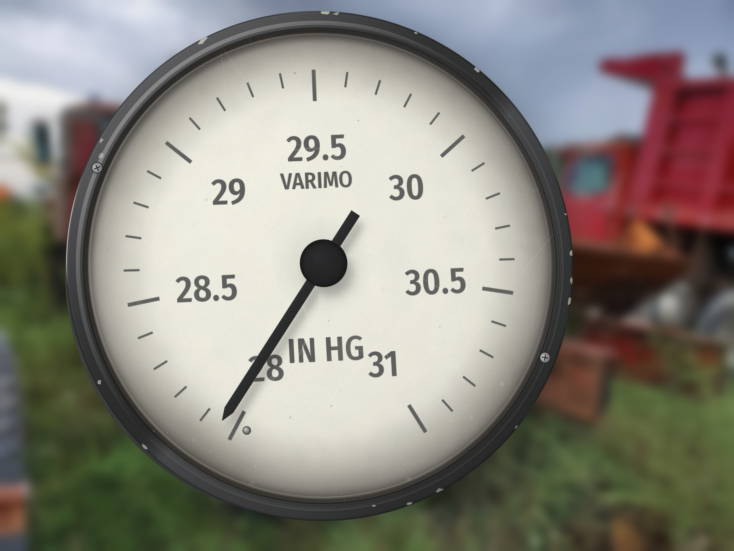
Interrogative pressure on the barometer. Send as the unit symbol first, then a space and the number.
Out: inHg 28.05
